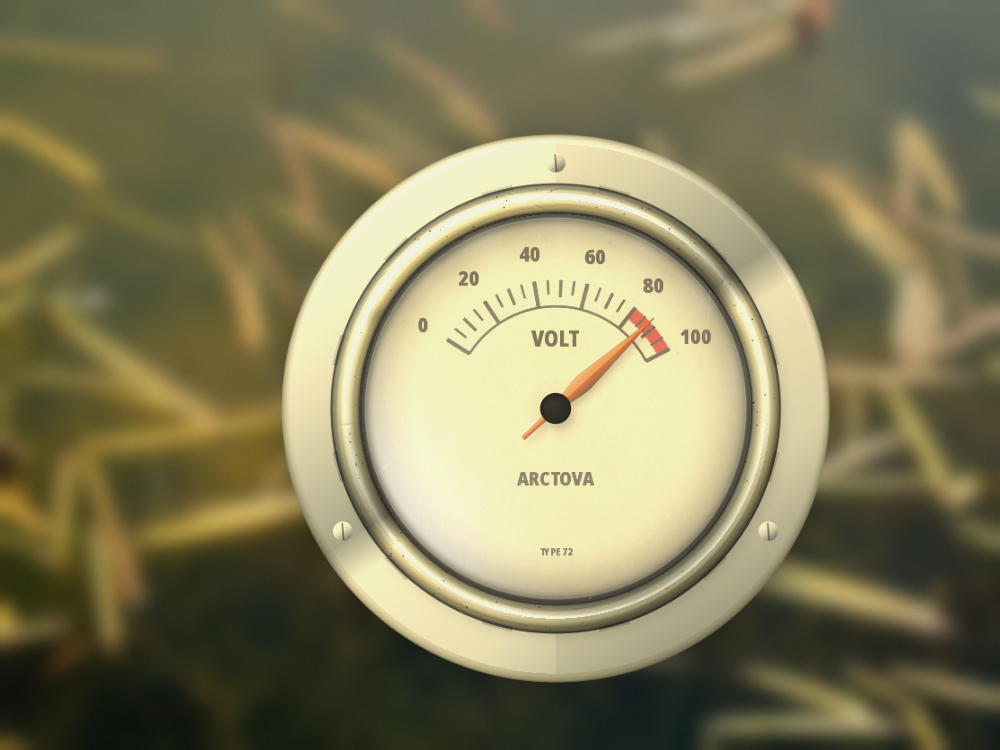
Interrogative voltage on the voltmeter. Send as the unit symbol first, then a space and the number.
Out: V 87.5
